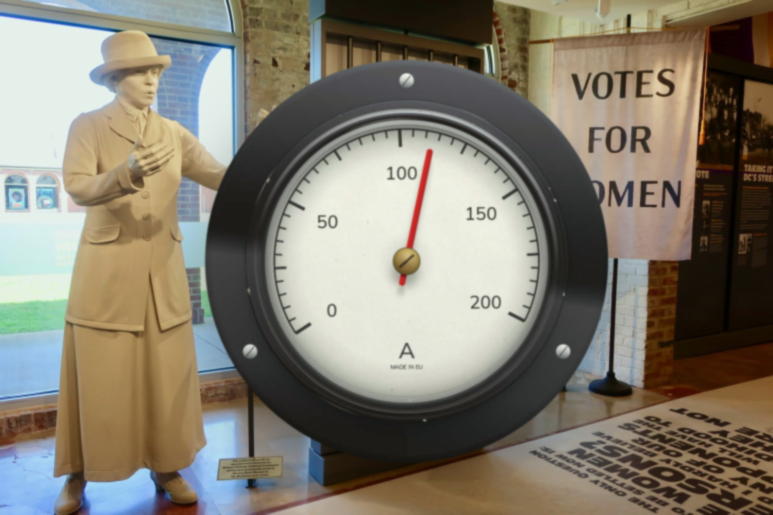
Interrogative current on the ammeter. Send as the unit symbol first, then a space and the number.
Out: A 112.5
